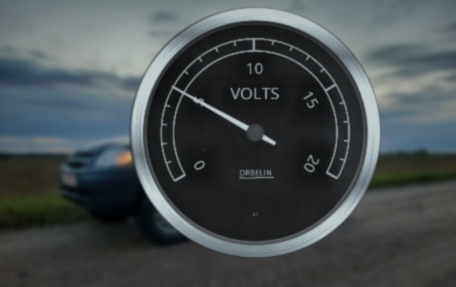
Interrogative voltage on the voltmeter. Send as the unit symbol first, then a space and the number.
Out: V 5
